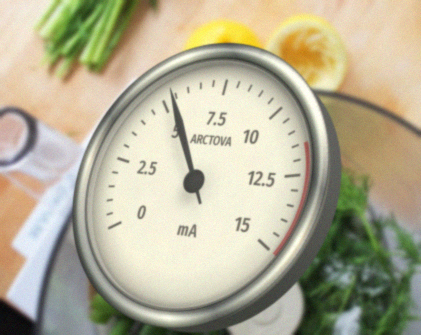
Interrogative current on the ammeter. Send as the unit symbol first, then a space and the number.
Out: mA 5.5
